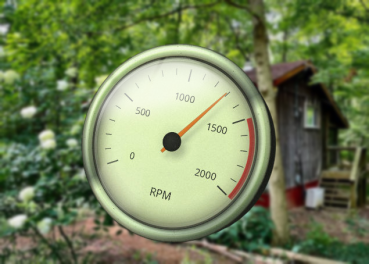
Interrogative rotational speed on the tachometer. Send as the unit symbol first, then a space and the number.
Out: rpm 1300
